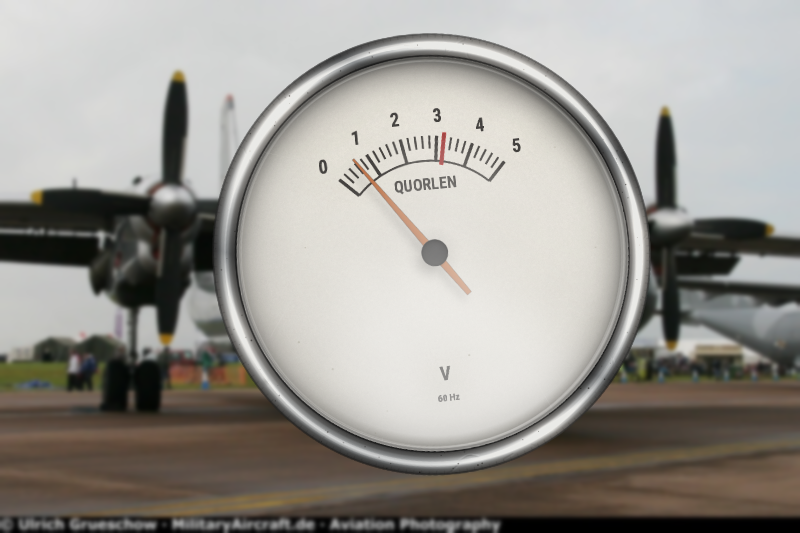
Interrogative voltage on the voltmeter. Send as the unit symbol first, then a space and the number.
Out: V 0.6
